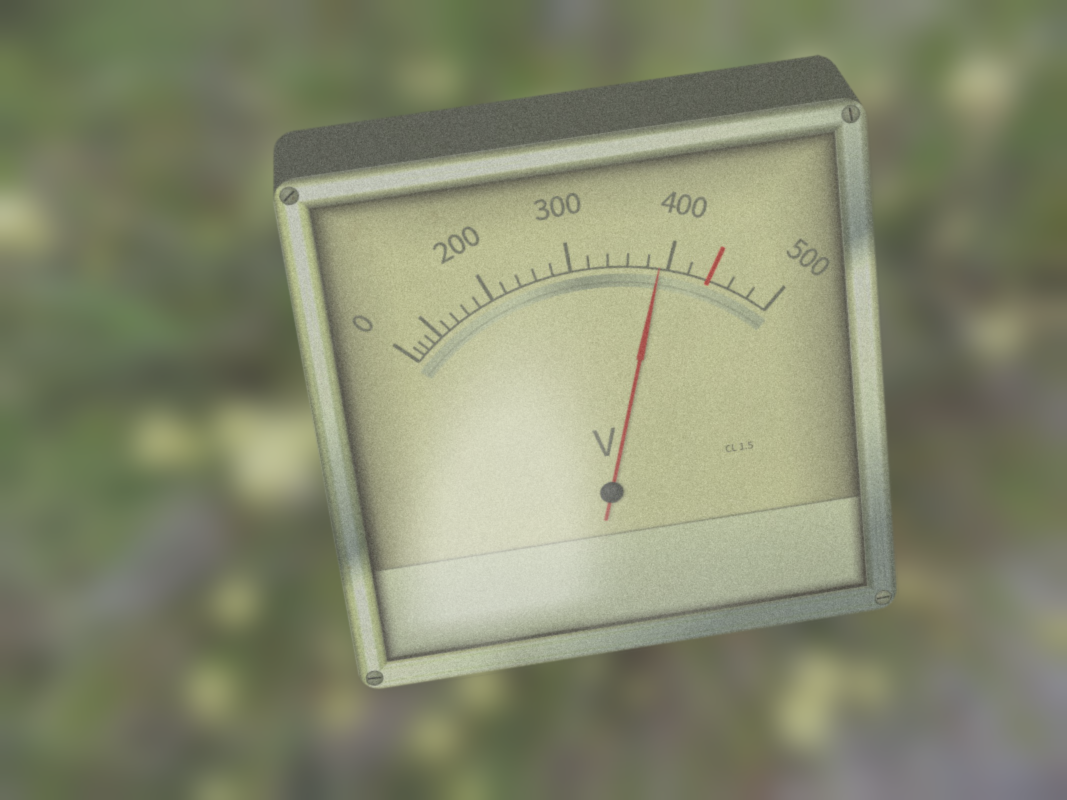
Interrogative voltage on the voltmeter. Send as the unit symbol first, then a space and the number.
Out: V 390
